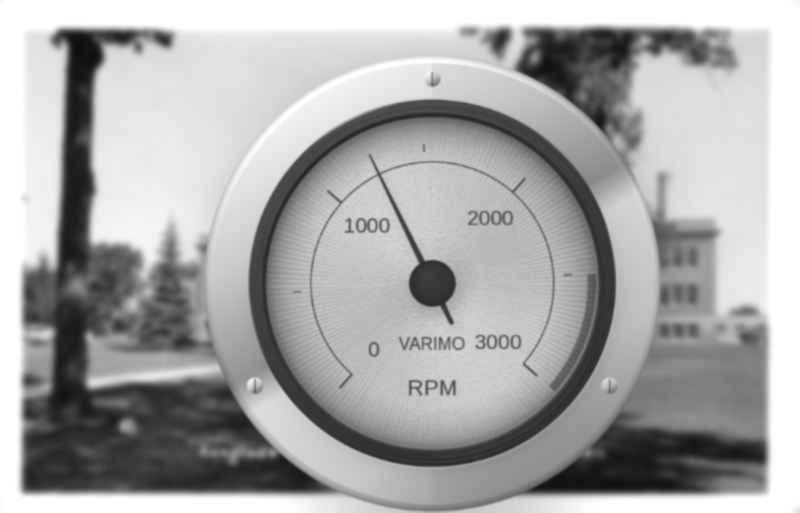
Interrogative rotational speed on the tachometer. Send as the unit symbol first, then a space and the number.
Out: rpm 1250
